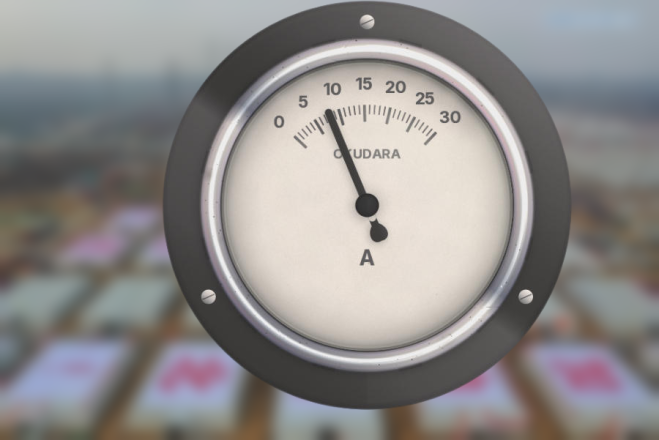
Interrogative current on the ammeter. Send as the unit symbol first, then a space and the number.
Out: A 8
